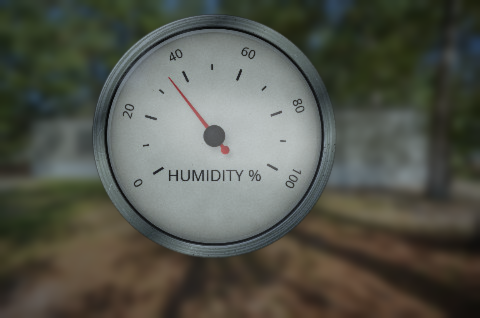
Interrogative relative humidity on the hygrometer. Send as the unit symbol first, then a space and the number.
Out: % 35
